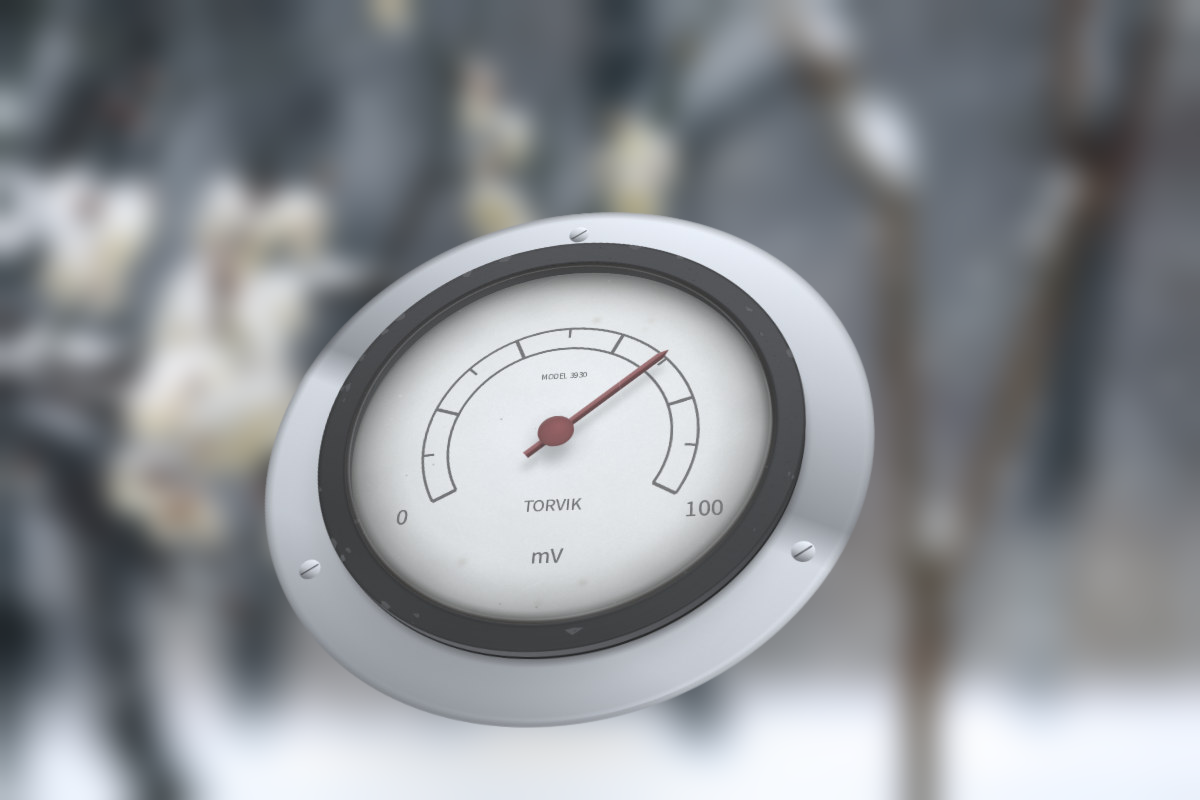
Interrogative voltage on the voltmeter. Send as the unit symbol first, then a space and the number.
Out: mV 70
